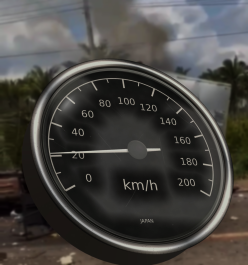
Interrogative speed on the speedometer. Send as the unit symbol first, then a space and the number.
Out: km/h 20
